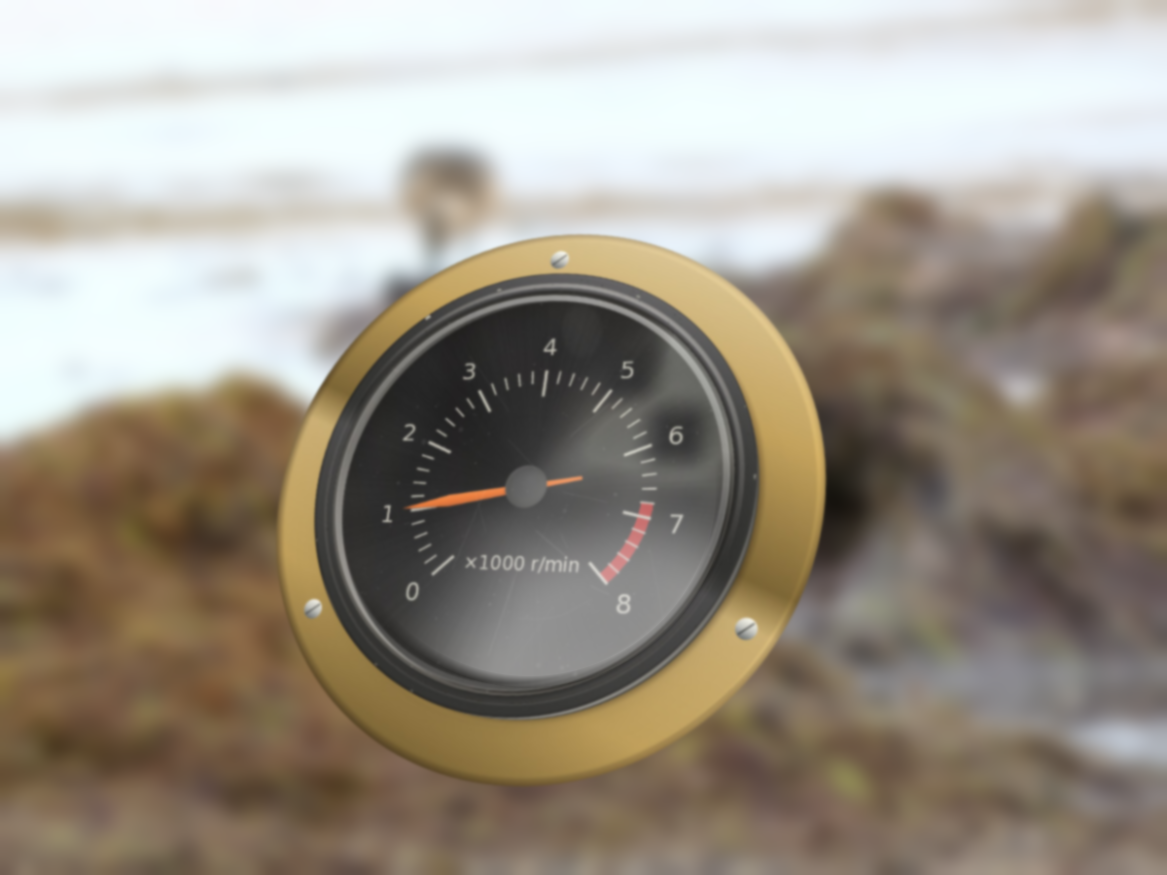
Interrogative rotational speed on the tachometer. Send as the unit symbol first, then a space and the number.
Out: rpm 1000
